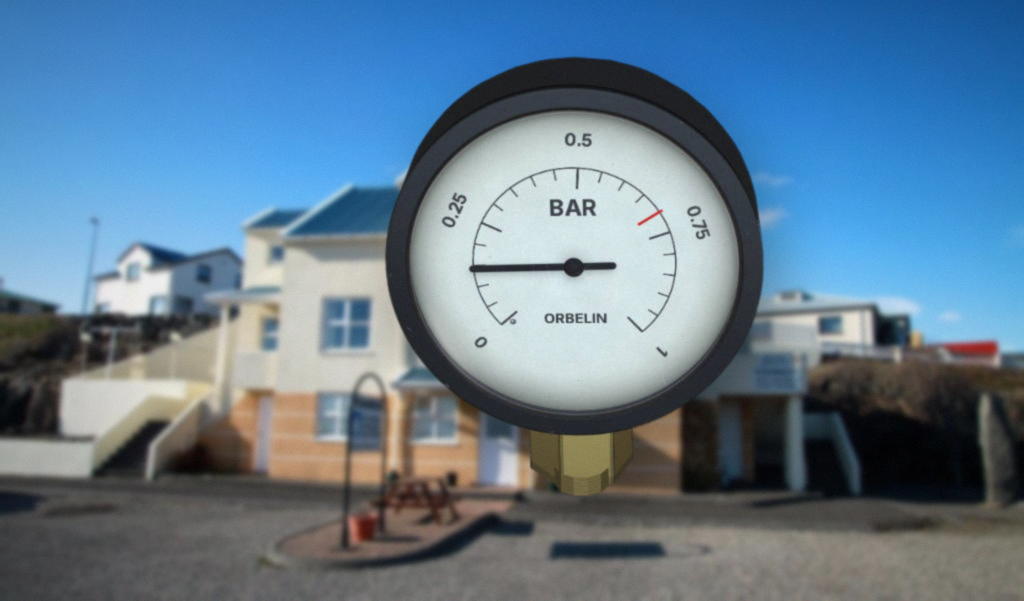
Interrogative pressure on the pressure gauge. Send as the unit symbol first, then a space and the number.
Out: bar 0.15
